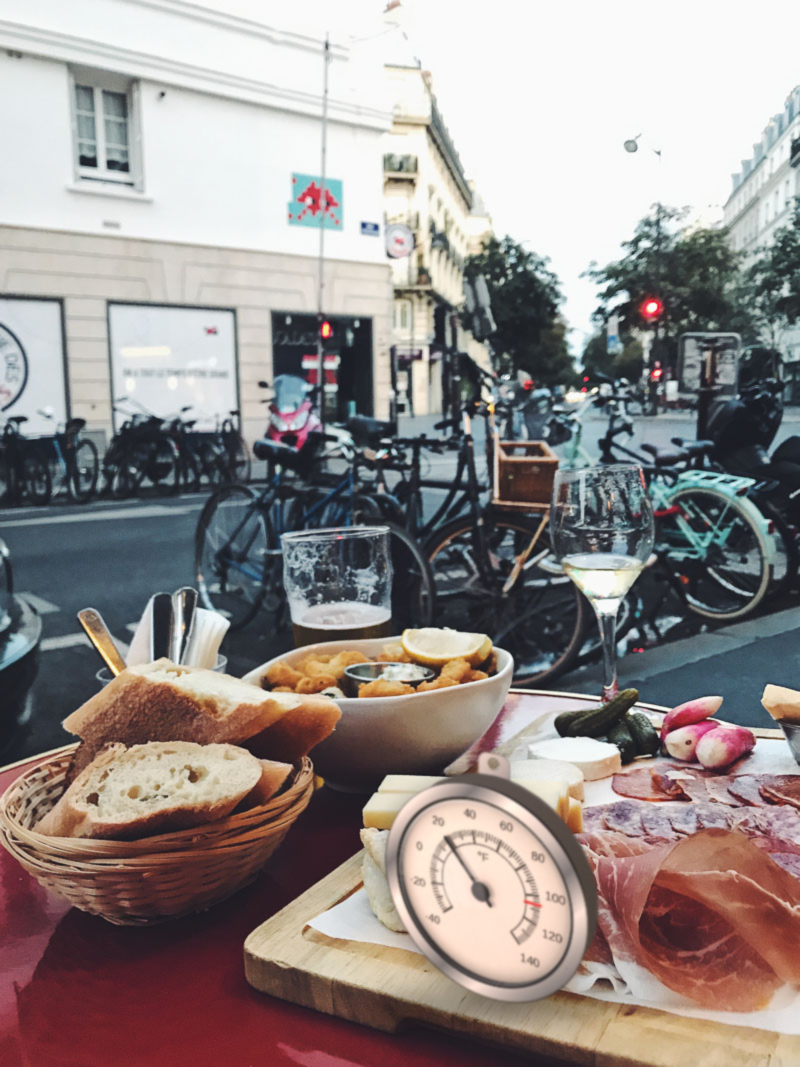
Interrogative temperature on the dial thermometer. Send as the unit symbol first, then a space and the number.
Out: °F 20
